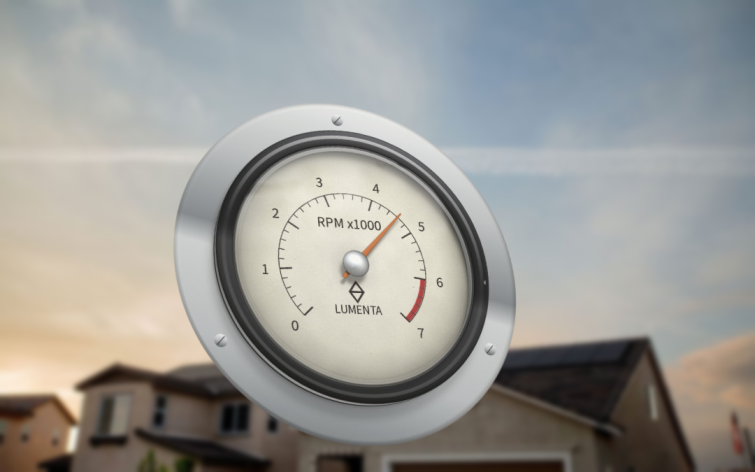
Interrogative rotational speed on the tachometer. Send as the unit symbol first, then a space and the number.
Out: rpm 4600
